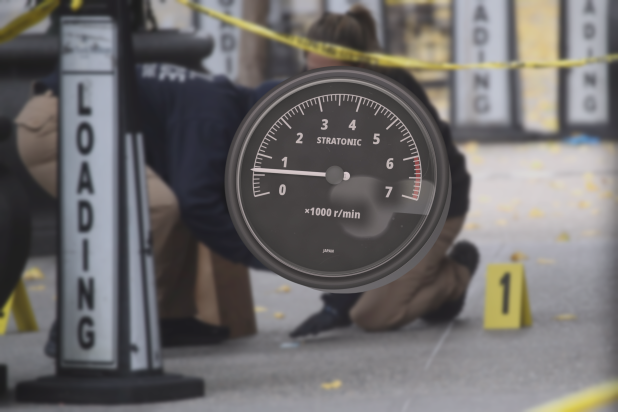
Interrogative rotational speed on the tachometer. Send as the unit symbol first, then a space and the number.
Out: rpm 600
